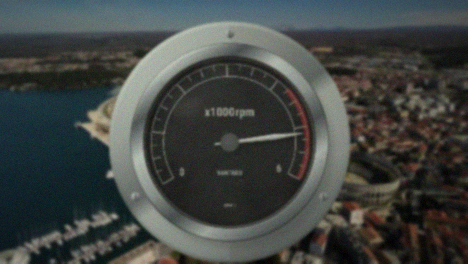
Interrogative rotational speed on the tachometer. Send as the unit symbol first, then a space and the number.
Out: rpm 5125
